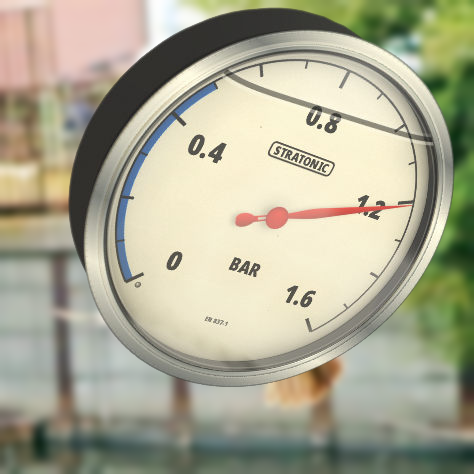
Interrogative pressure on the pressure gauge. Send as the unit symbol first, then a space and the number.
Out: bar 1.2
